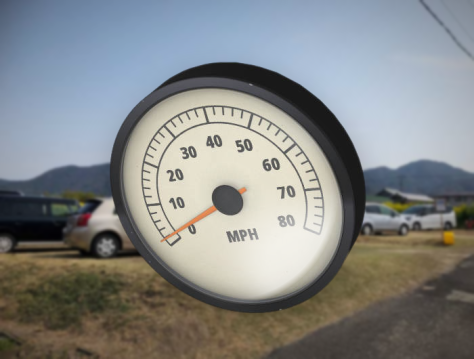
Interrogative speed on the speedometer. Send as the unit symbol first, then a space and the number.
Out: mph 2
